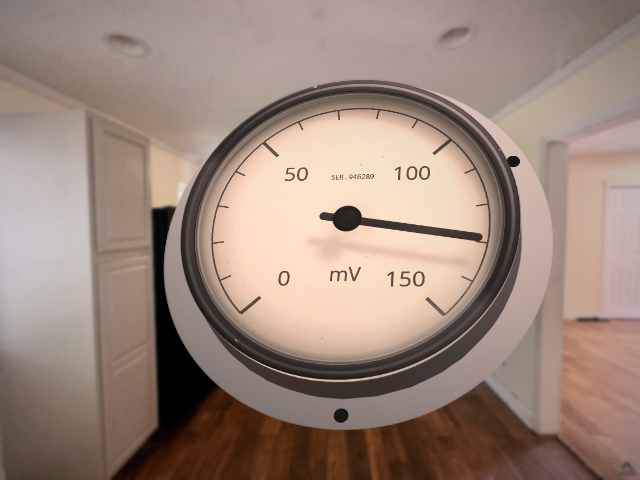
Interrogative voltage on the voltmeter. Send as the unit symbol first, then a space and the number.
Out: mV 130
